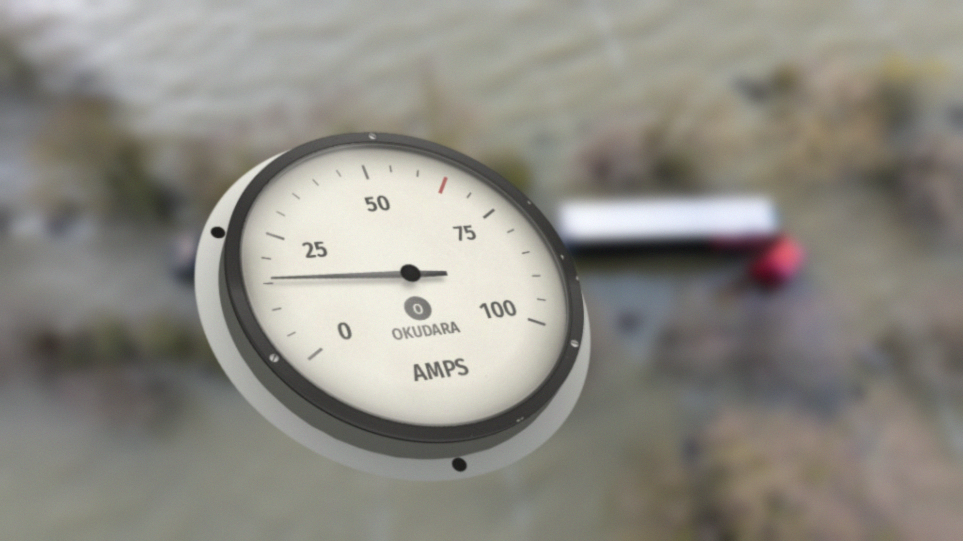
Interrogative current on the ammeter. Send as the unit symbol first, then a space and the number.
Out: A 15
